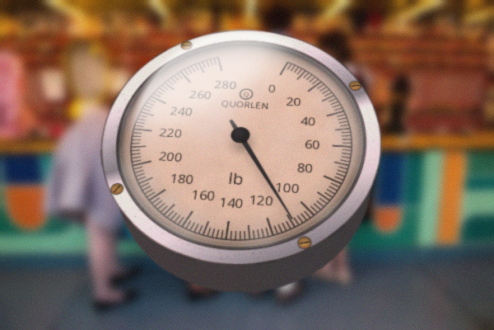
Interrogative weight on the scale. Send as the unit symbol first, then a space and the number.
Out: lb 110
